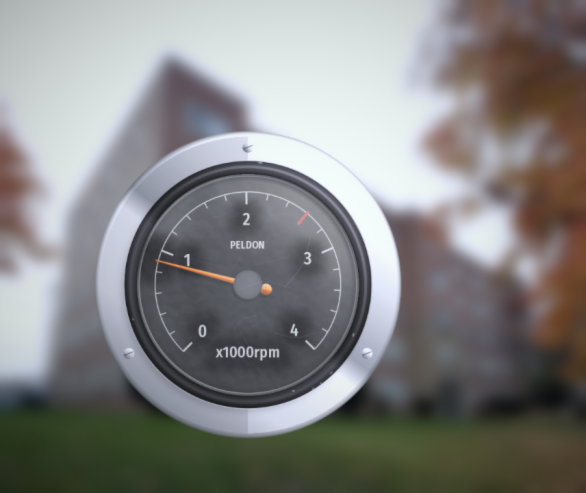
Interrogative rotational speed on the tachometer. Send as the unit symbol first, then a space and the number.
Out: rpm 900
